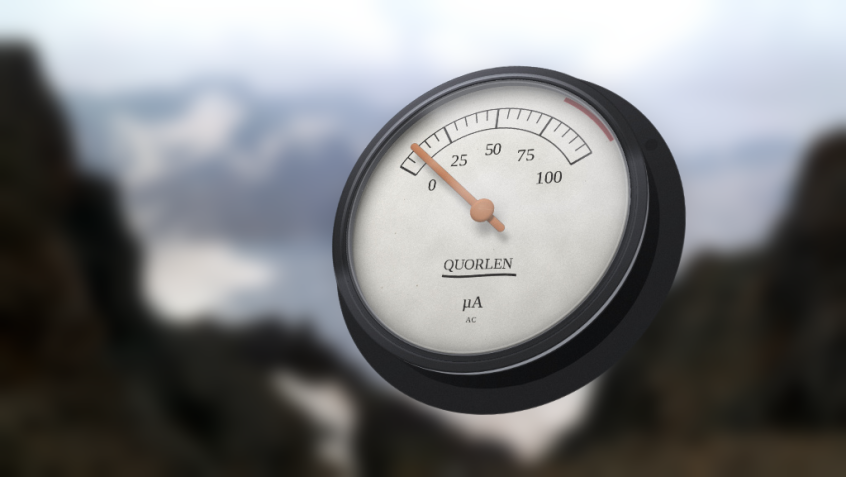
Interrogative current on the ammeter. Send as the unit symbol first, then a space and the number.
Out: µA 10
